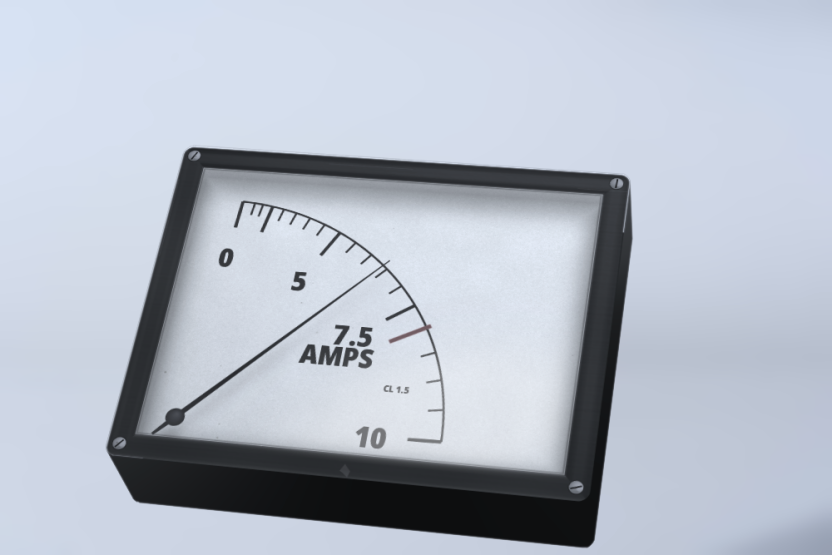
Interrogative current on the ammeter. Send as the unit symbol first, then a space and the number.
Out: A 6.5
